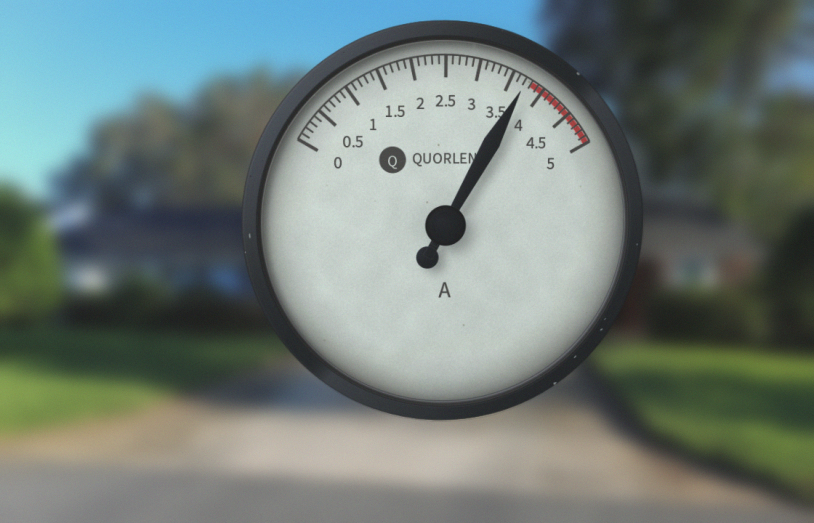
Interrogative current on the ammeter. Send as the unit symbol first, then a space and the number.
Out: A 3.7
